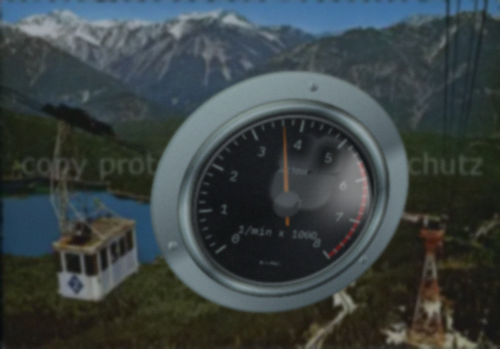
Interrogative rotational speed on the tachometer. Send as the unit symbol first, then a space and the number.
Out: rpm 3600
